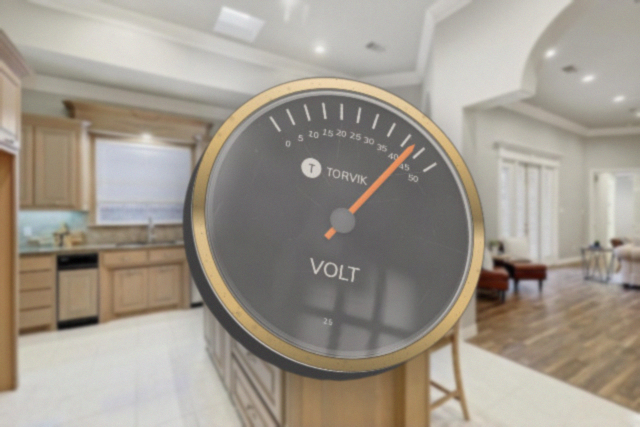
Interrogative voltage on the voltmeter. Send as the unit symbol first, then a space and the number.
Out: V 42.5
